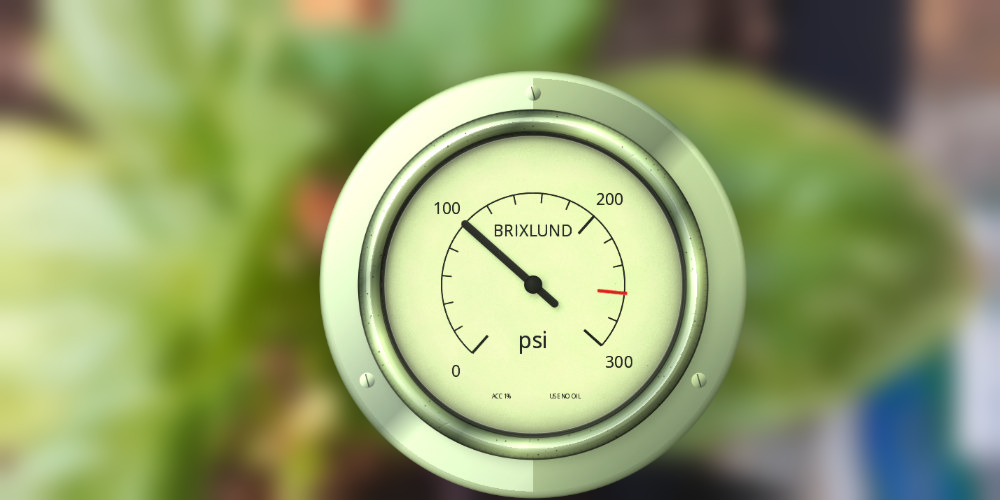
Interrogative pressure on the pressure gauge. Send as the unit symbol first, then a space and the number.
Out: psi 100
